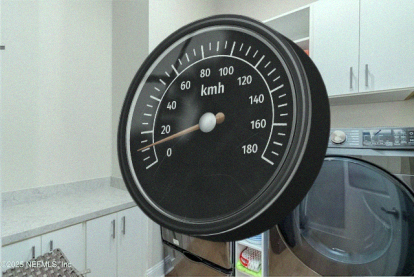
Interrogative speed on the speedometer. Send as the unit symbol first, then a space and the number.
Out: km/h 10
